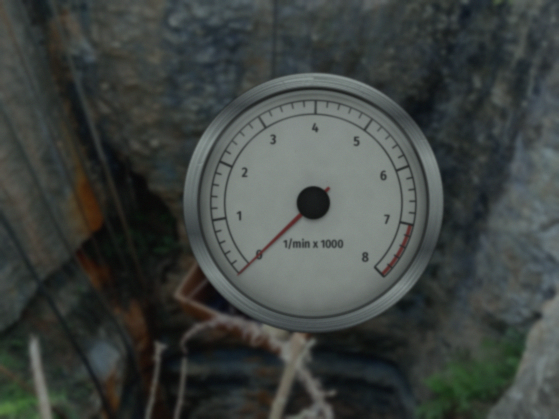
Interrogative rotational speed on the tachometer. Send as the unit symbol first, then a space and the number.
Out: rpm 0
